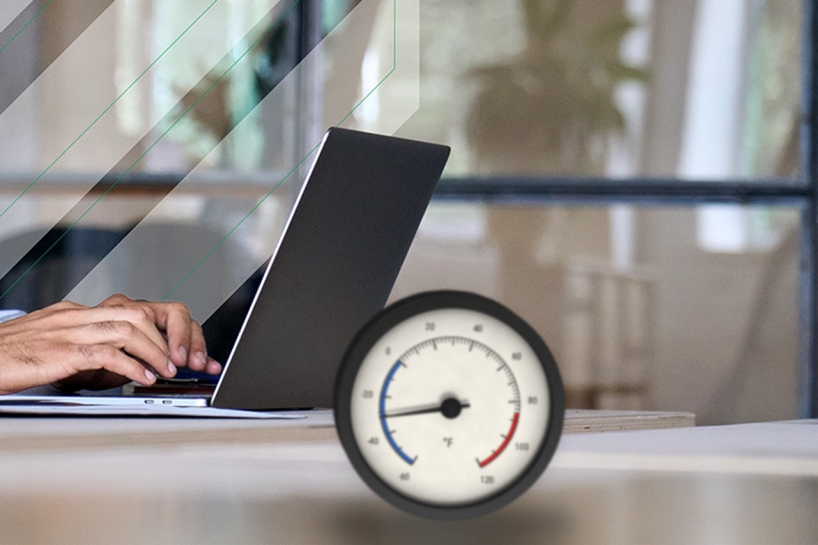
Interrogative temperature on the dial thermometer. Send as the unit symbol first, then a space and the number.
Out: °F -30
